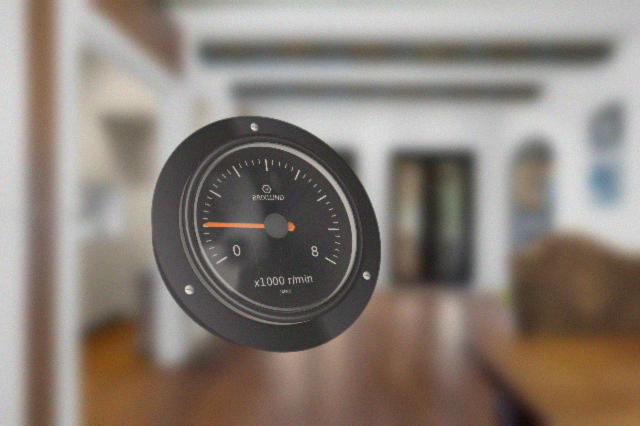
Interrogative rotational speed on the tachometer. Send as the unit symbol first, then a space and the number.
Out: rpm 1000
